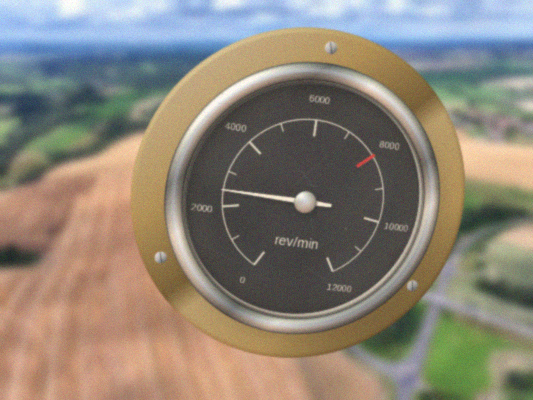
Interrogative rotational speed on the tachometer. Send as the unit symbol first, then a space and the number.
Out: rpm 2500
